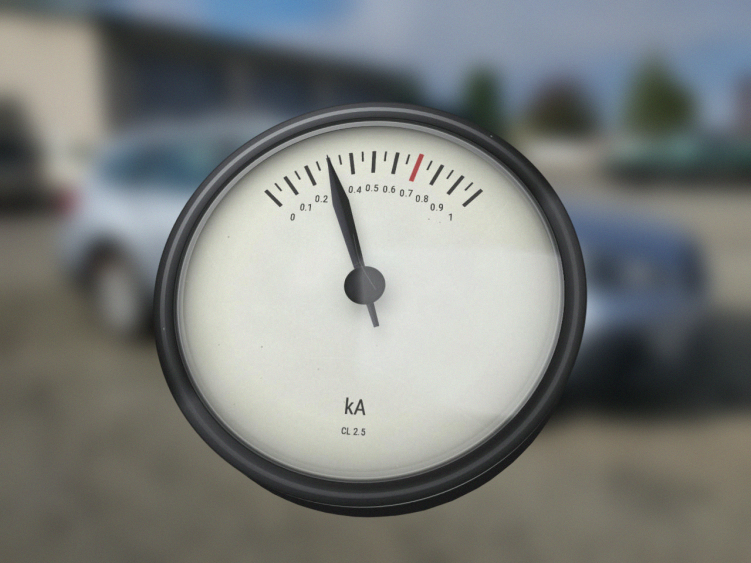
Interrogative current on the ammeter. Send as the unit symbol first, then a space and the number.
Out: kA 0.3
